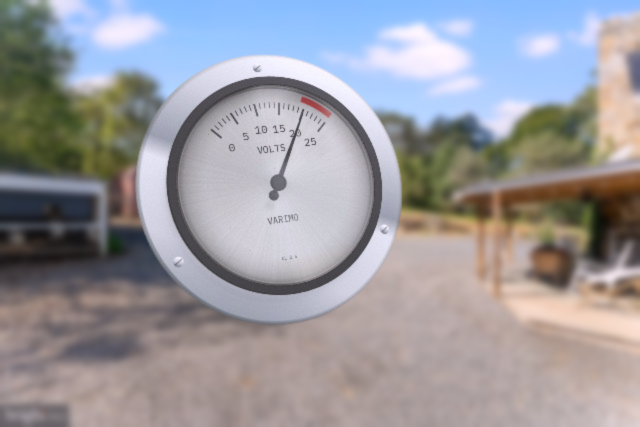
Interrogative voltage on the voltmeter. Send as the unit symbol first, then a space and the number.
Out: V 20
